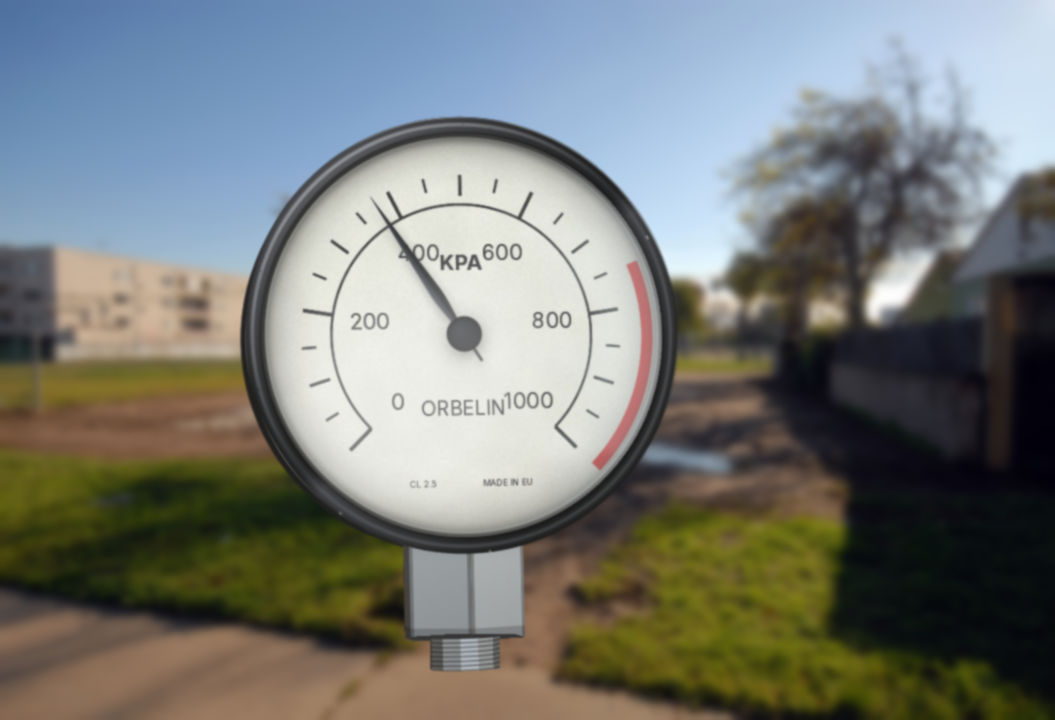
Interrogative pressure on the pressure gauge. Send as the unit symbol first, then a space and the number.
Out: kPa 375
